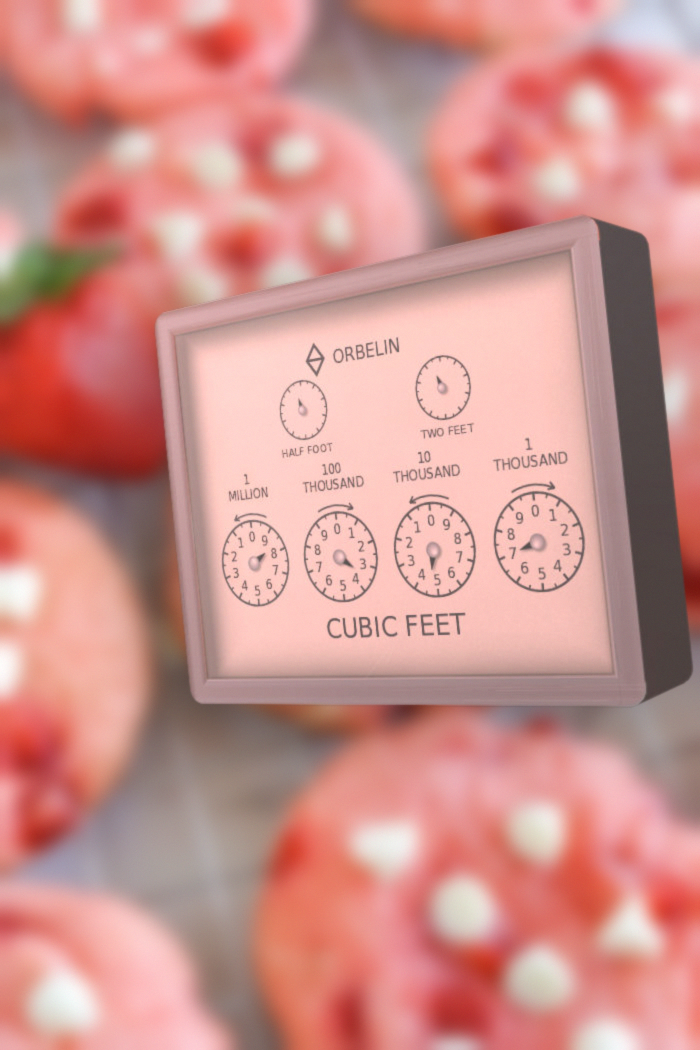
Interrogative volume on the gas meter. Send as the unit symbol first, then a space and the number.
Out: ft³ 834700
